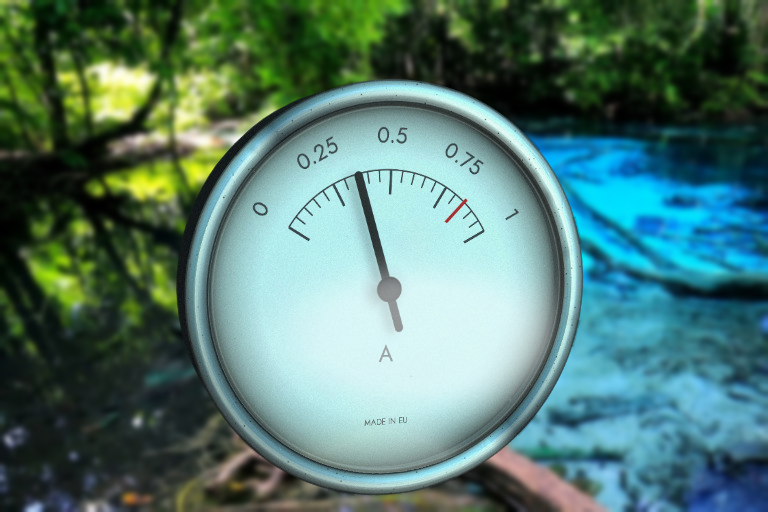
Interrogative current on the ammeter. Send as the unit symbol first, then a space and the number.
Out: A 0.35
